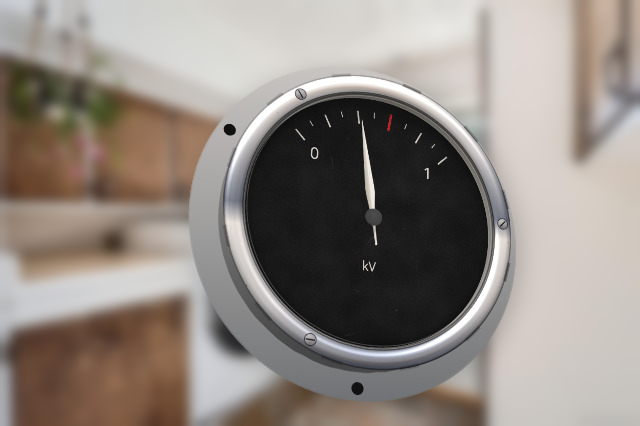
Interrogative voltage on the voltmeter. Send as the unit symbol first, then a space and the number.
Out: kV 0.4
